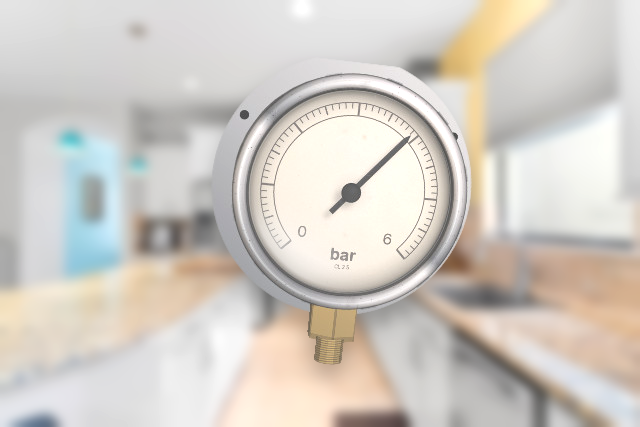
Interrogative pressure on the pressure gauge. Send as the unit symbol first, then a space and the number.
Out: bar 3.9
